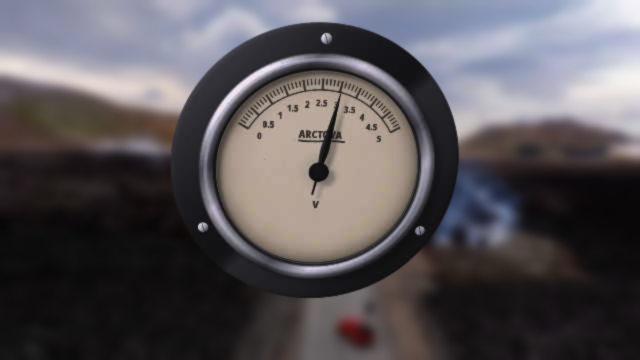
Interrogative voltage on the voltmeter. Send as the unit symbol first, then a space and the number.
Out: V 3
